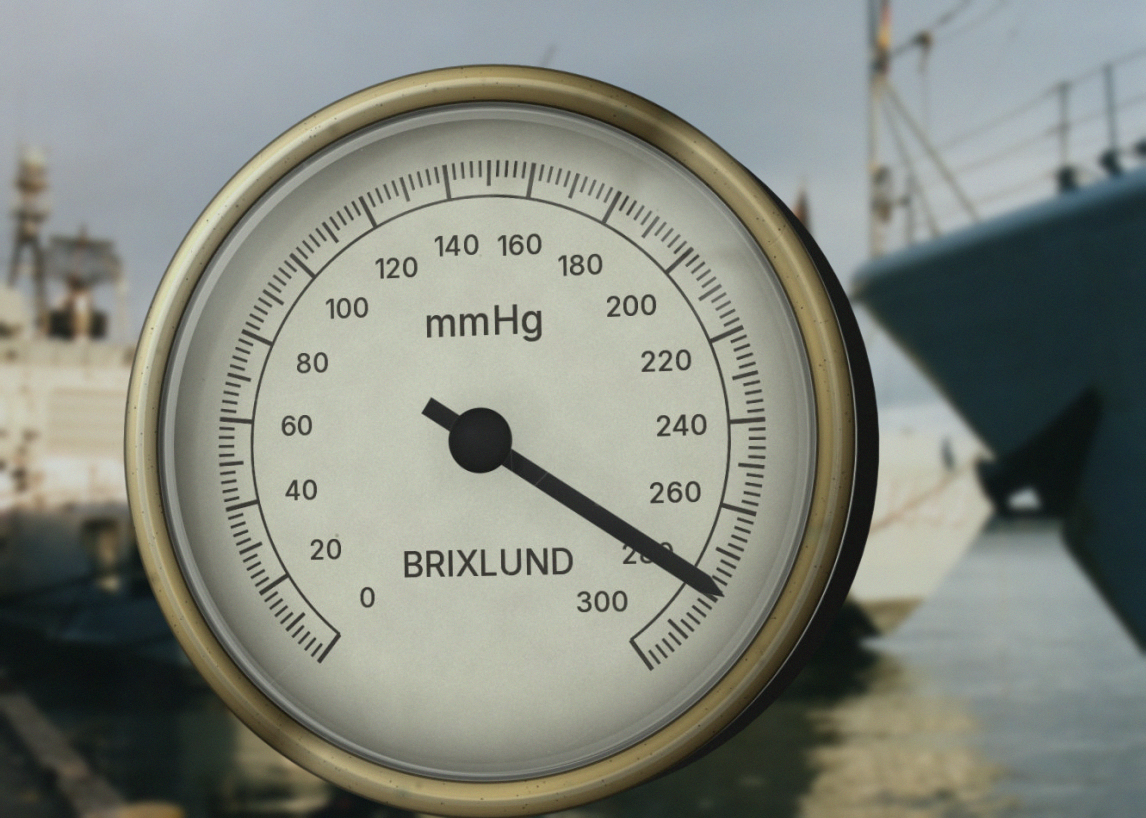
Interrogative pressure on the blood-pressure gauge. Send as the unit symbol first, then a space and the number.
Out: mmHg 278
